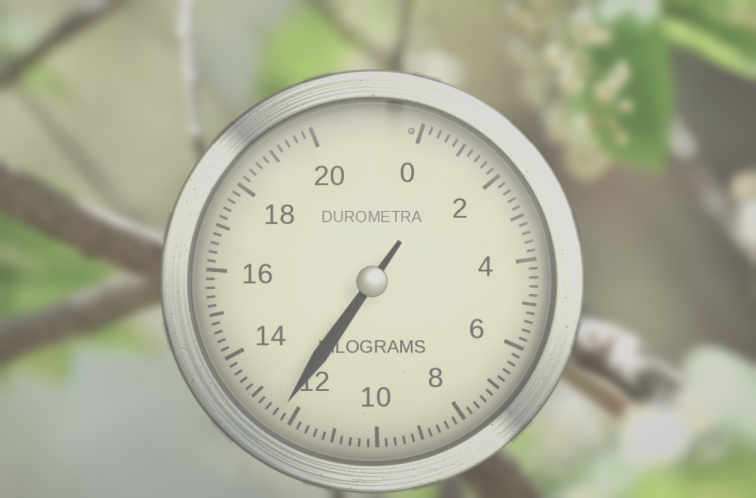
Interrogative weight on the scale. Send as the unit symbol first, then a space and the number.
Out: kg 12.3
